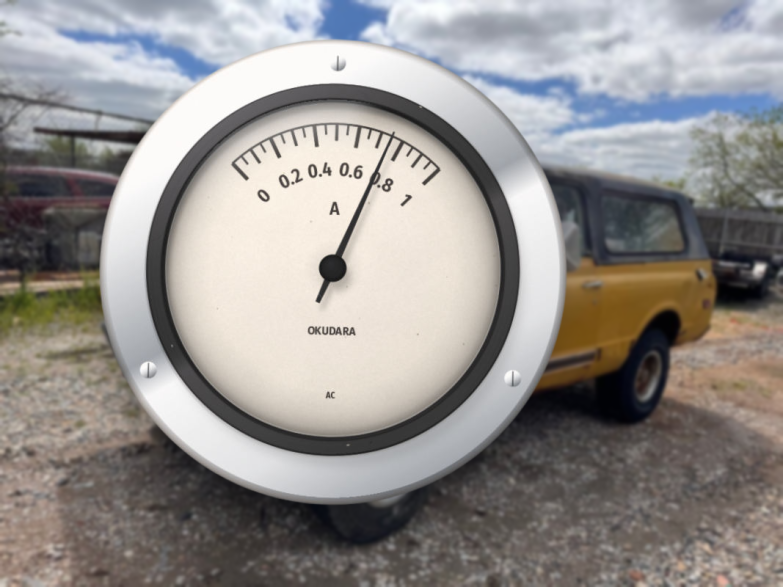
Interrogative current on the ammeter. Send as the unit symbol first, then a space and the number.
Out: A 0.75
